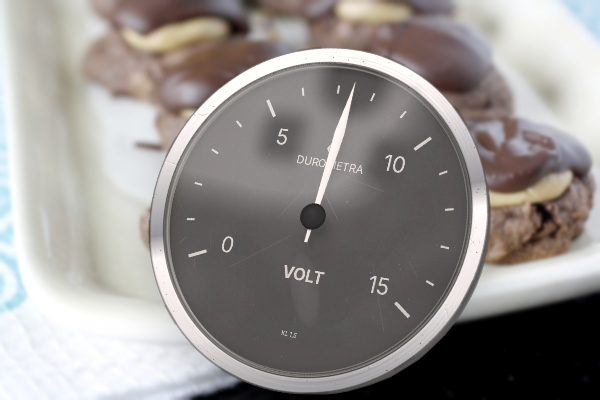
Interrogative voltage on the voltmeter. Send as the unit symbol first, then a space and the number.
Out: V 7.5
